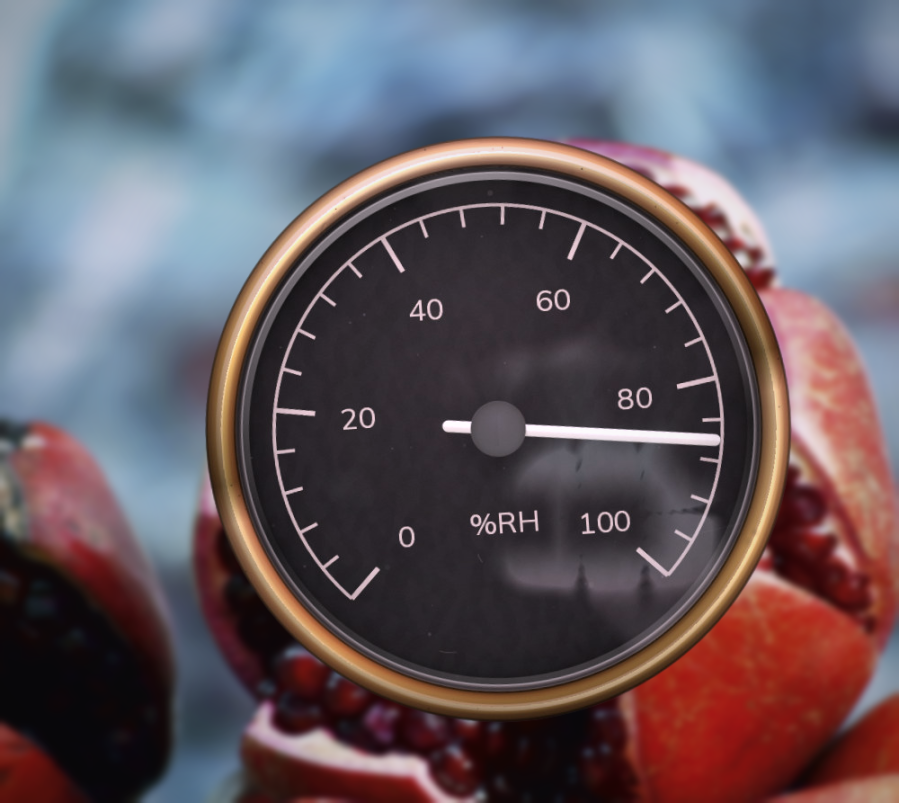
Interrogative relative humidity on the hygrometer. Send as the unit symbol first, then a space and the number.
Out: % 86
